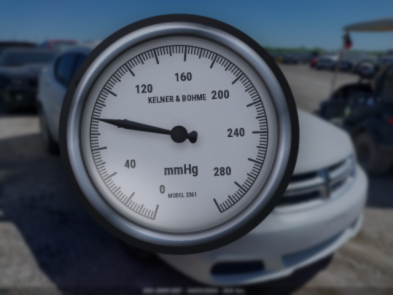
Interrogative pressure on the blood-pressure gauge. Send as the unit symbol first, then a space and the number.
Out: mmHg 80
